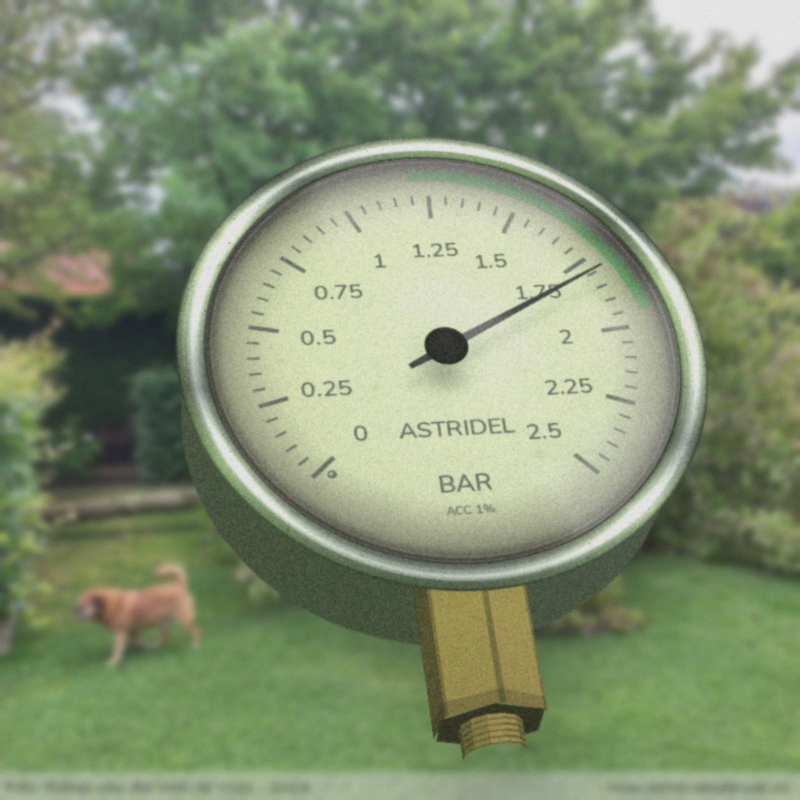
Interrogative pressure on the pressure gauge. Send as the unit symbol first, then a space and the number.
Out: bar 1.8
